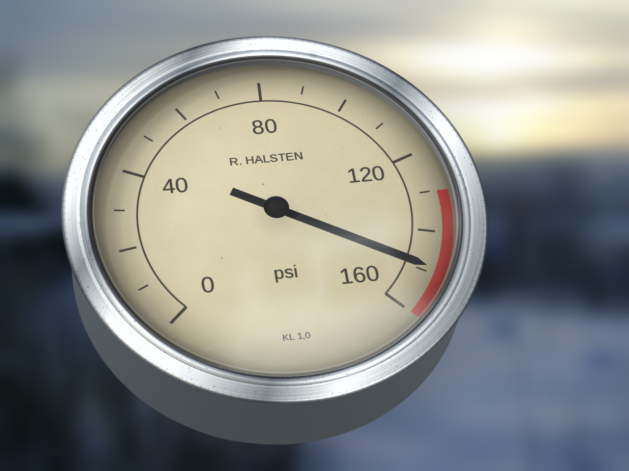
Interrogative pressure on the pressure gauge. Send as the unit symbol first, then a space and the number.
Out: psi 150
